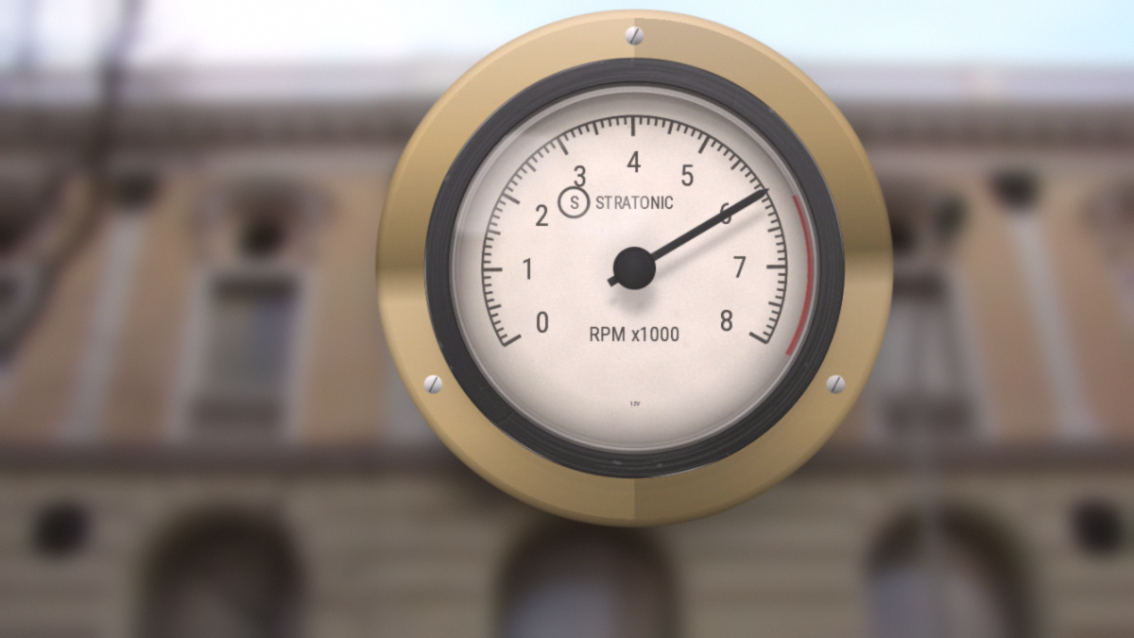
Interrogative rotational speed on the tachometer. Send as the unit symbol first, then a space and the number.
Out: rpm 6000
